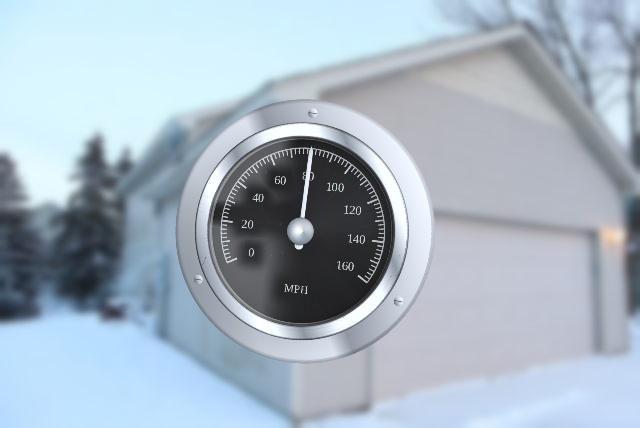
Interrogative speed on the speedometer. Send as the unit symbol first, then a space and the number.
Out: mph 80
